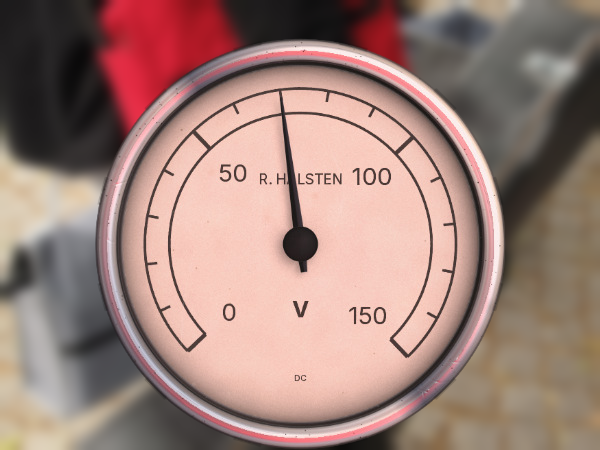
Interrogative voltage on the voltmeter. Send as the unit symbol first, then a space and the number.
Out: V 70
